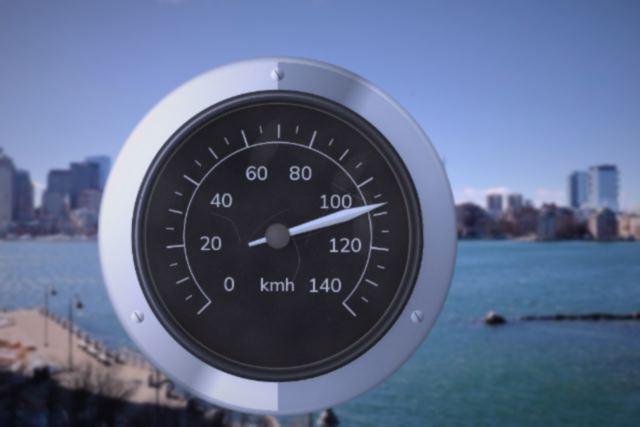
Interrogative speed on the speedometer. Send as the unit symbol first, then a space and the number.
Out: km/h 107.5
